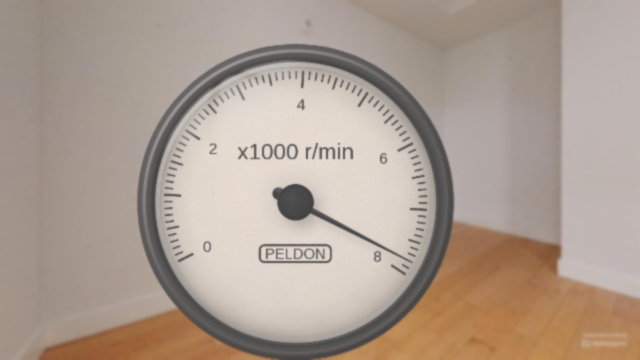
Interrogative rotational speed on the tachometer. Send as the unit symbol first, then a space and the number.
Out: rpm 7800
